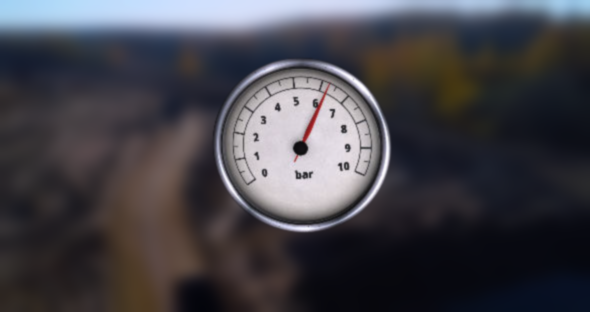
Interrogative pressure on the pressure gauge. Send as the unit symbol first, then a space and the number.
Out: bar 6.25
